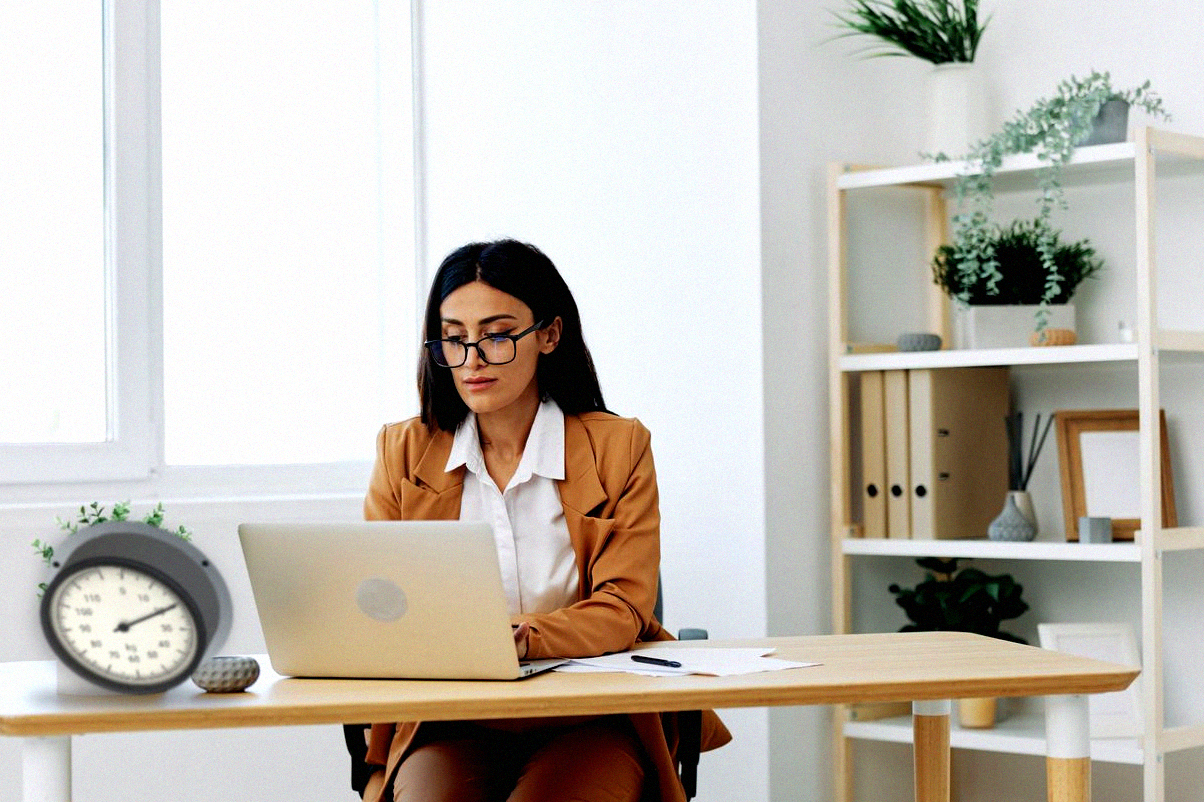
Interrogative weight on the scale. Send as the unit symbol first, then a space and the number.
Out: kg 20
